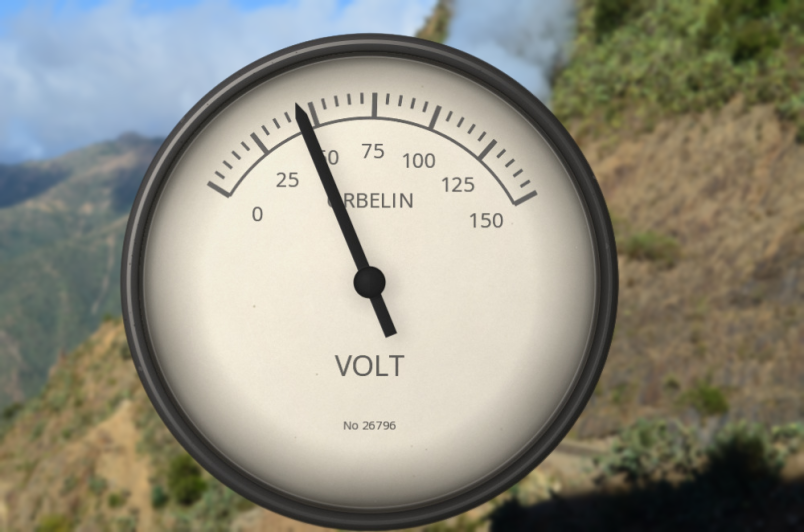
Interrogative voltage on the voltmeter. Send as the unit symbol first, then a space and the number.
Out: V 45
